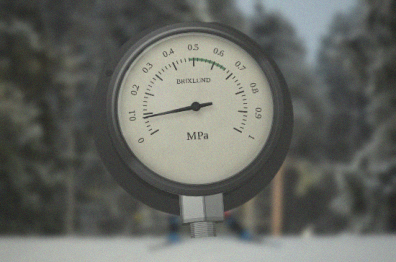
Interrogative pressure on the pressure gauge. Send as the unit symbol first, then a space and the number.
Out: MPa 0.08
